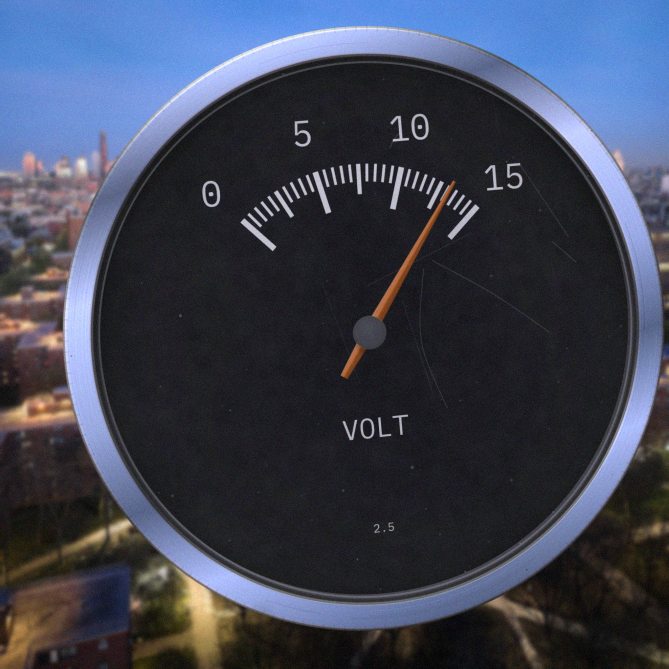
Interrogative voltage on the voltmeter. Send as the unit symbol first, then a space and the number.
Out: V 13
